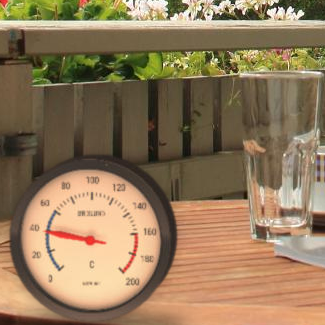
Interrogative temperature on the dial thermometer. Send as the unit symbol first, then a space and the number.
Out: °C 40
